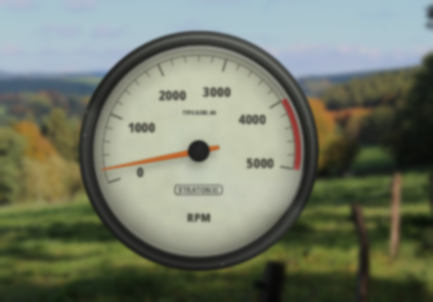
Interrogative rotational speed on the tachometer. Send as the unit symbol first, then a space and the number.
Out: rpm 200
